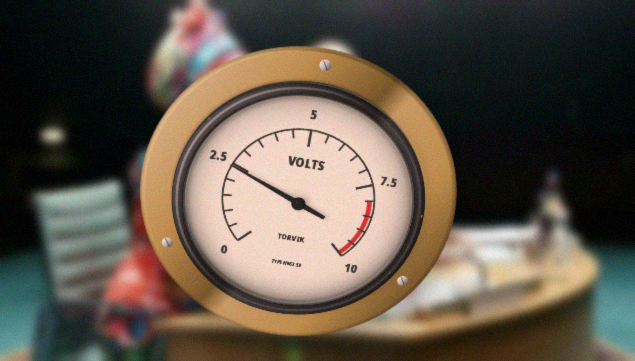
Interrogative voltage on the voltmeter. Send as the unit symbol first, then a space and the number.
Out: V 2.5
